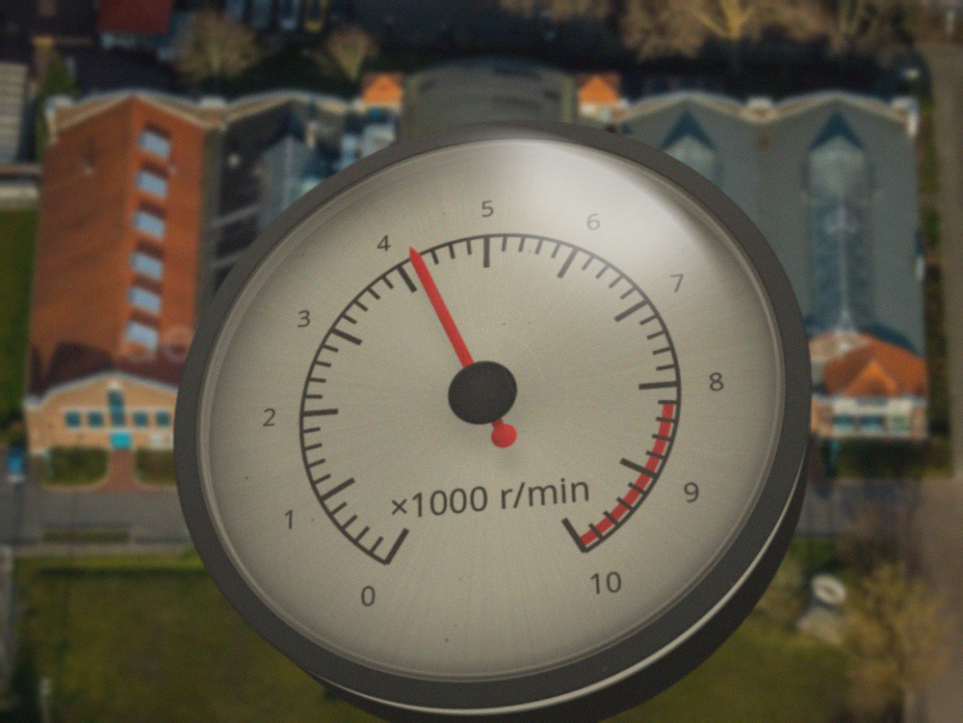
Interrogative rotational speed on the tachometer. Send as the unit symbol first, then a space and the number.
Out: rpm 4200
